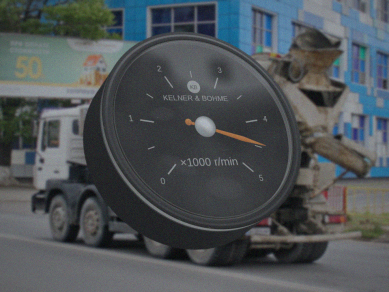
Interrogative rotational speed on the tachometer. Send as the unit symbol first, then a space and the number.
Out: rpm 4500
